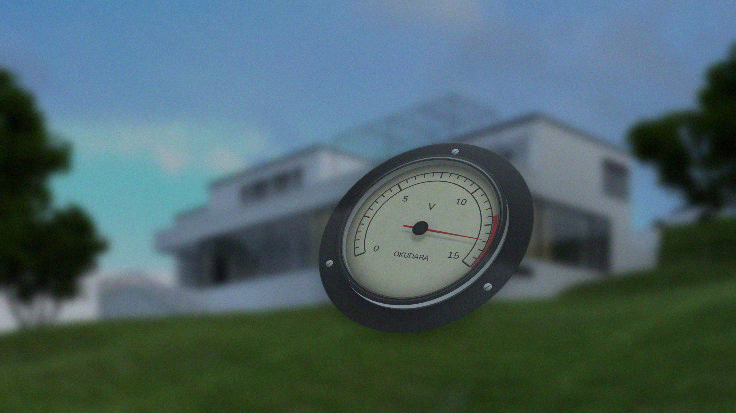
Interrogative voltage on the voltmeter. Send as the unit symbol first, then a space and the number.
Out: V 13.5
